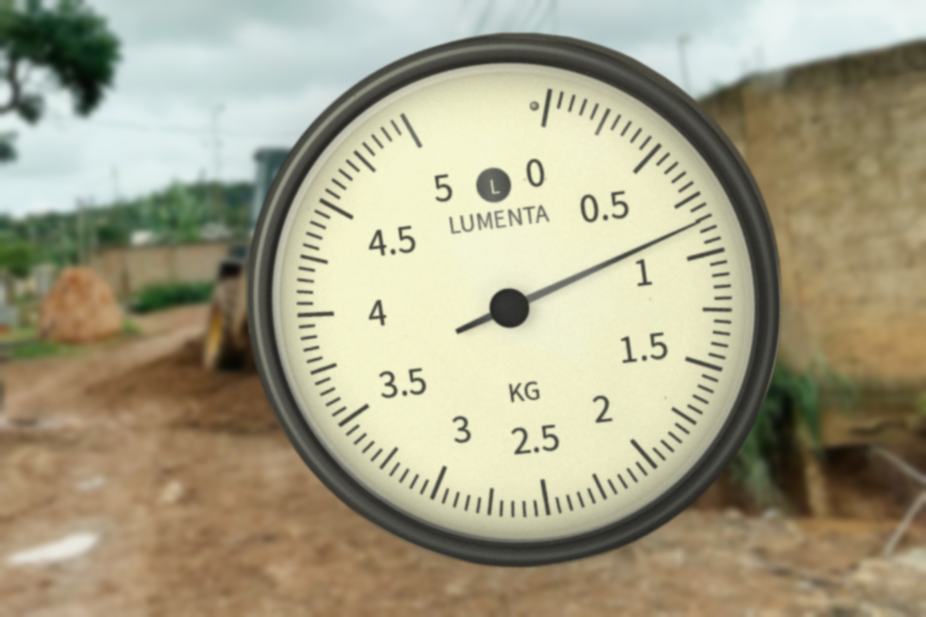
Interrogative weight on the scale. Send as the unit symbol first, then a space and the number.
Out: kg 0.85
